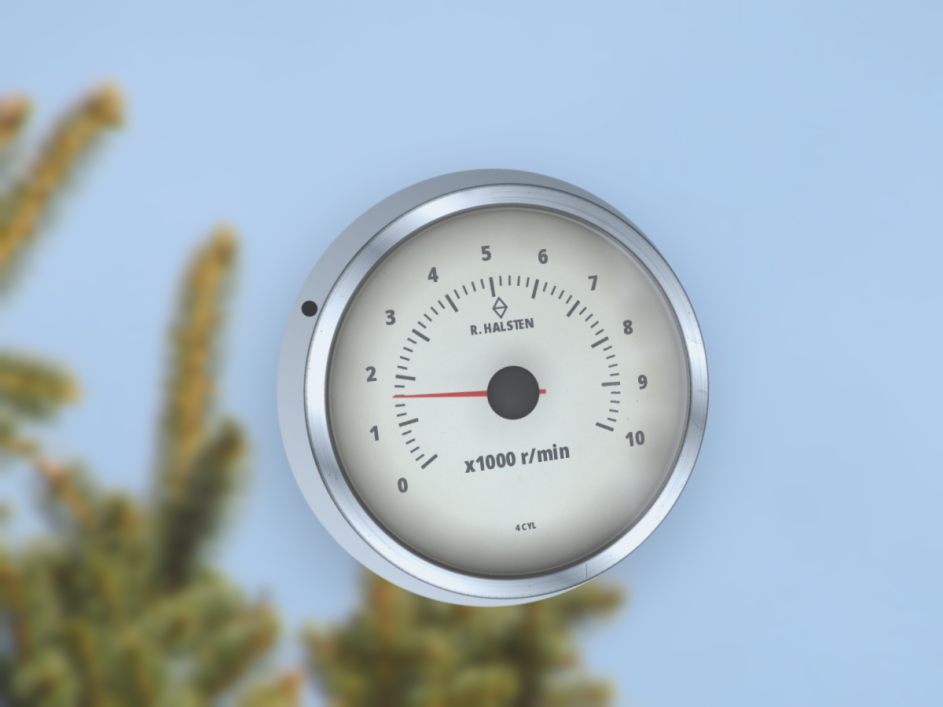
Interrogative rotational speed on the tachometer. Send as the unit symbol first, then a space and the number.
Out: rpm 1600
